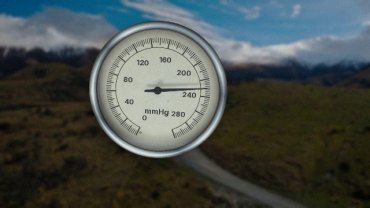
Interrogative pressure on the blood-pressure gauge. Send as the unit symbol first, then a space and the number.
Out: mmHg 230
